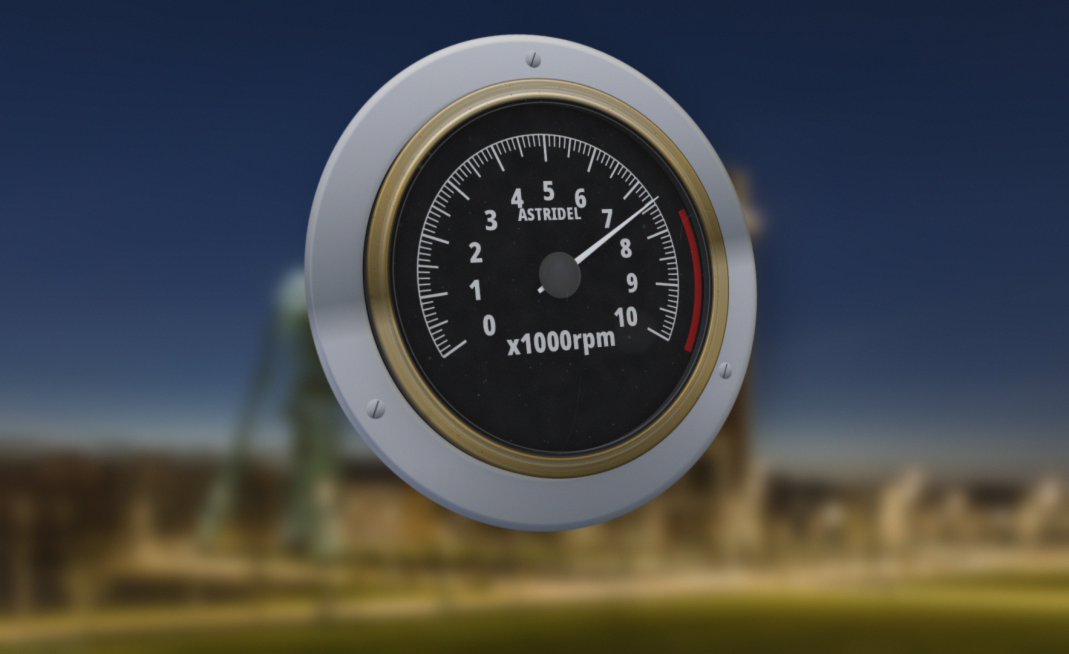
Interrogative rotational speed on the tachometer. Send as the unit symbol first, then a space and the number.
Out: rpm 7400
